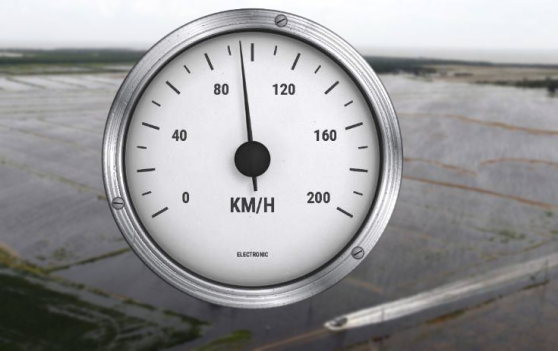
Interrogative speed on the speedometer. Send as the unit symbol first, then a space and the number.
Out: km/h 95
